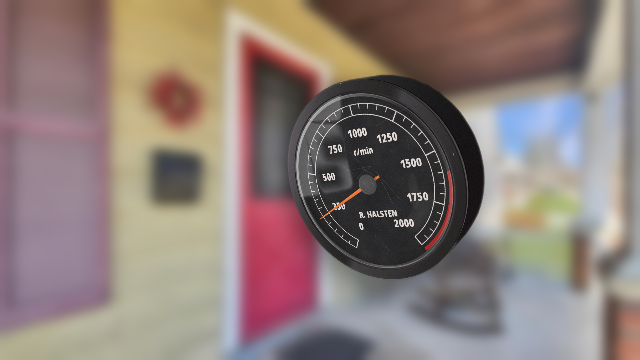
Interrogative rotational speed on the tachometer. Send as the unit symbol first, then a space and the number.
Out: rpm 250
